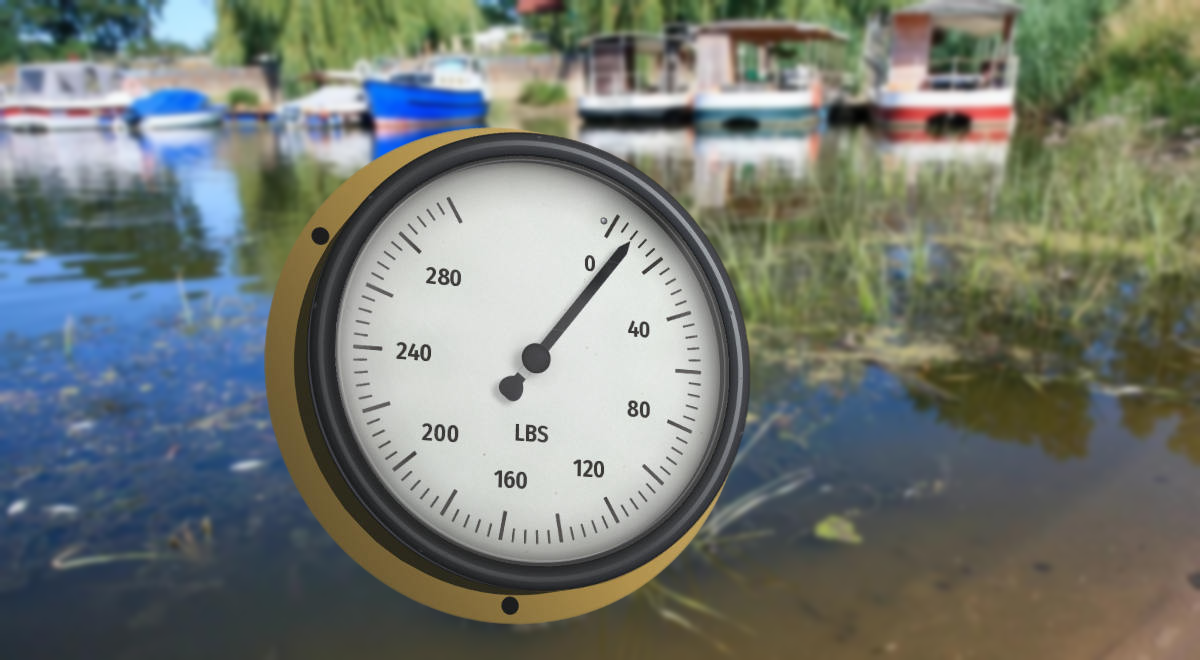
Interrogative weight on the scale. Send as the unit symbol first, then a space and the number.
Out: lb 8
